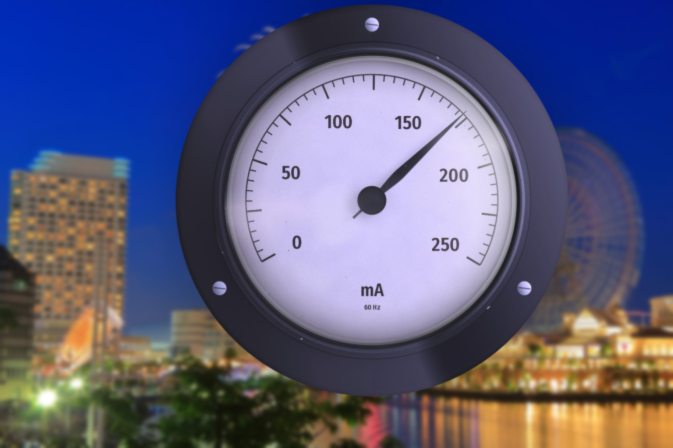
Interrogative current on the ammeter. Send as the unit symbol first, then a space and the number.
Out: mA 172.5
